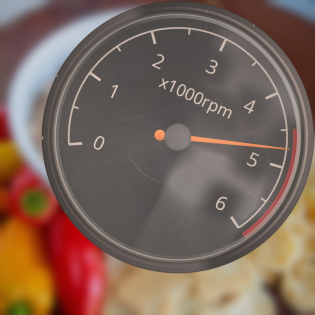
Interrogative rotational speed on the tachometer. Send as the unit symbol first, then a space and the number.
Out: rpm 4750
